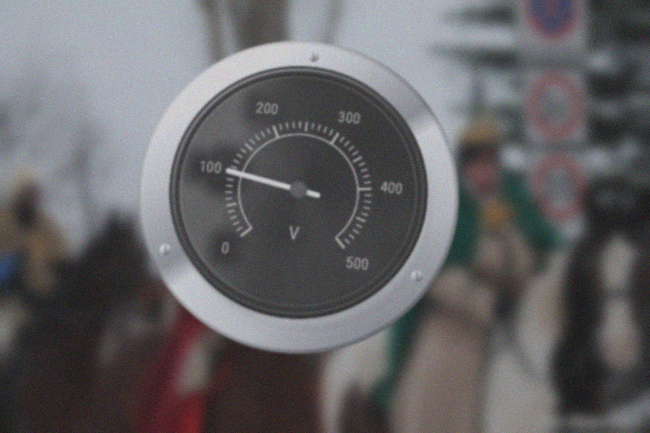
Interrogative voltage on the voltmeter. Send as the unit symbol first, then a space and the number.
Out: V 100
